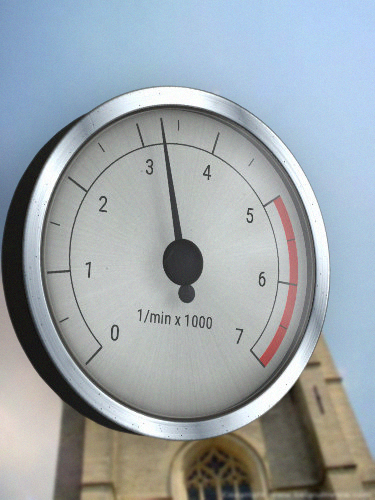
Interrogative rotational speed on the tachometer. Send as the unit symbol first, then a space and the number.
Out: rpm 3250
